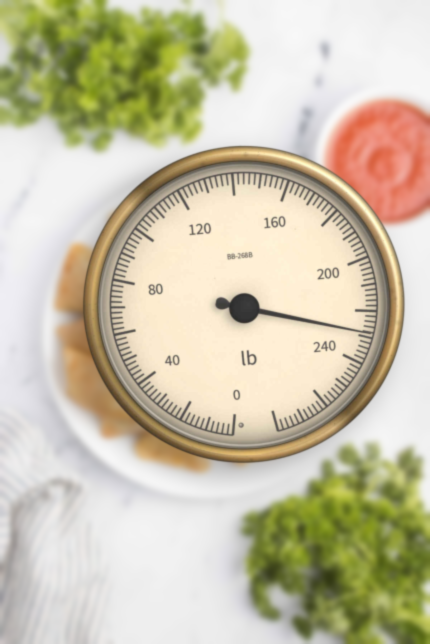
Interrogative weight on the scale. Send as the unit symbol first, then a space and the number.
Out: lb 228
